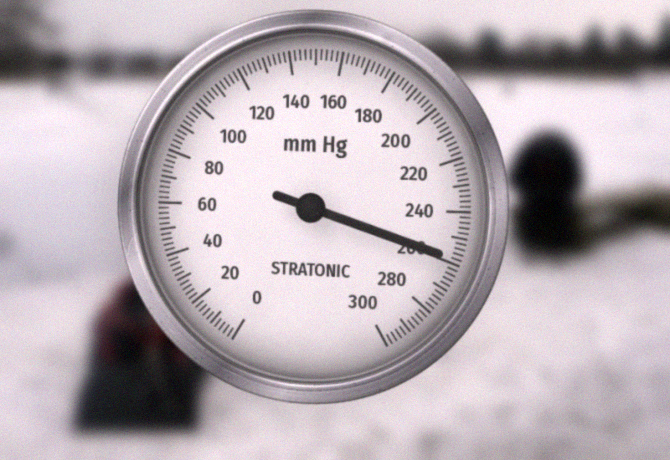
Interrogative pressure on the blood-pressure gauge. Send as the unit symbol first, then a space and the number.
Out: mmHg 258
